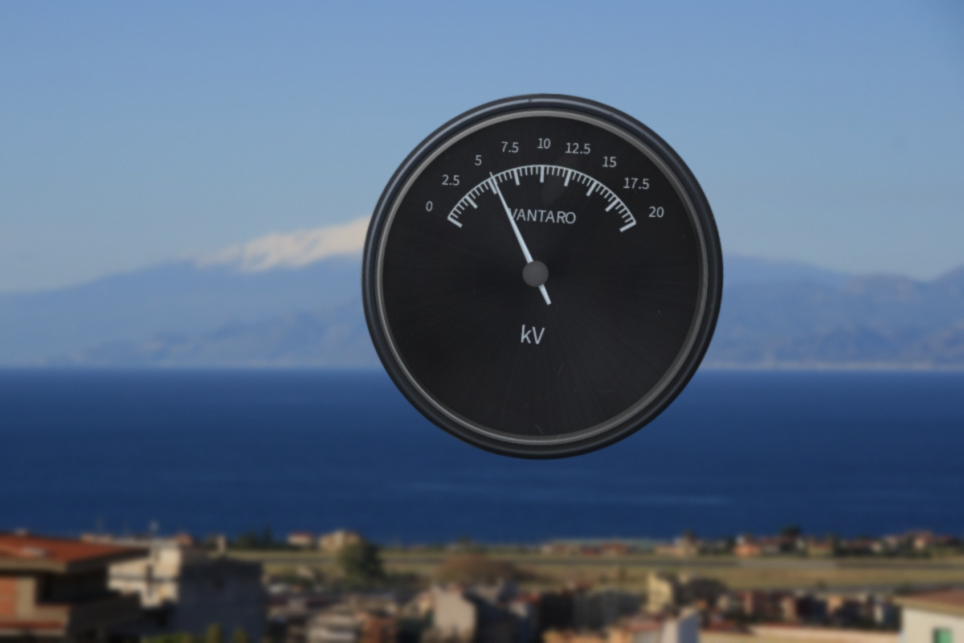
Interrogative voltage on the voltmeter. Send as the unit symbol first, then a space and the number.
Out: kV 5.5
